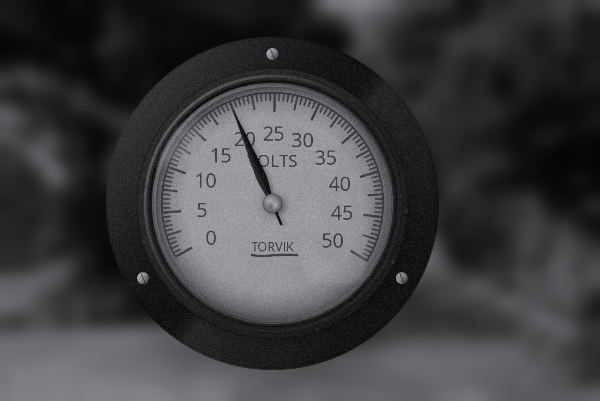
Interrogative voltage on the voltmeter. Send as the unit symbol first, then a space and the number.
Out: V 20
